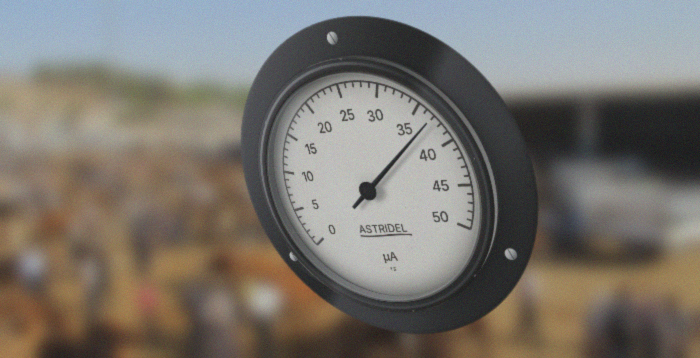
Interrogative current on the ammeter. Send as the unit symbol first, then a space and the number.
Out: µA 37
